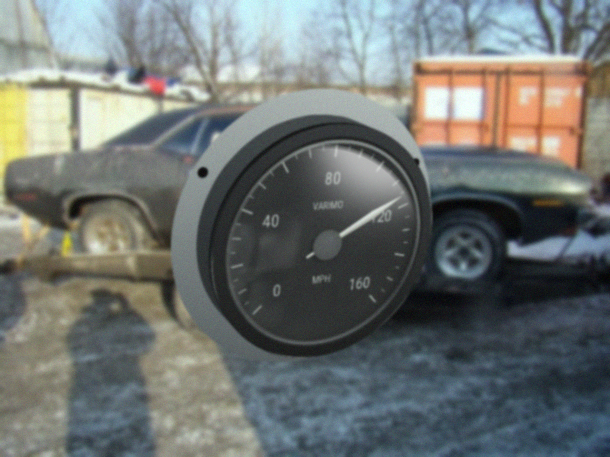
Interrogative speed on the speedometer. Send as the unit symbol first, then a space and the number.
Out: mph 115
